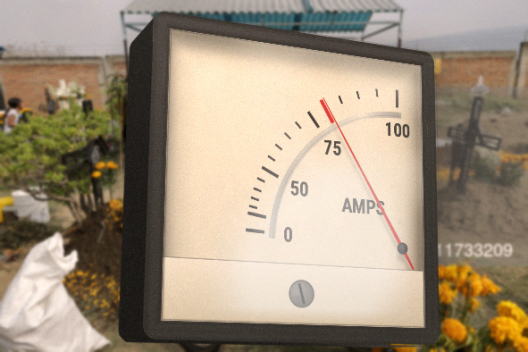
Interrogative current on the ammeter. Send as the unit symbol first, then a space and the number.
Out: A 80
